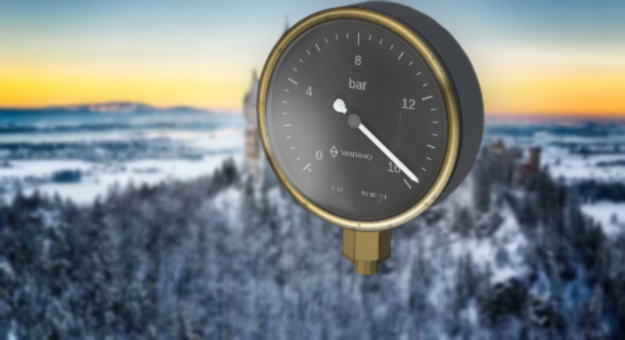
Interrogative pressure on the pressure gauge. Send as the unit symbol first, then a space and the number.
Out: bar 15.5
